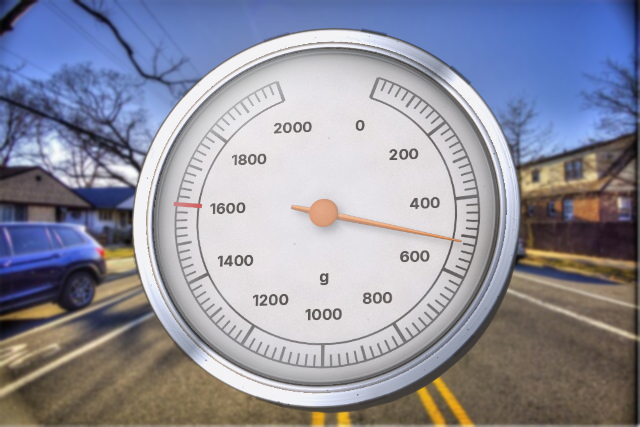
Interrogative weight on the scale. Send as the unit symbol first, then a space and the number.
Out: g 520
